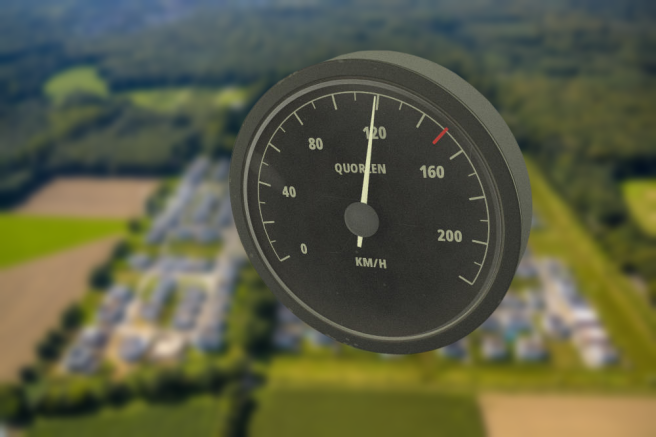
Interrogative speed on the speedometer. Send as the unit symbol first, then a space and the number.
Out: km/h 120
